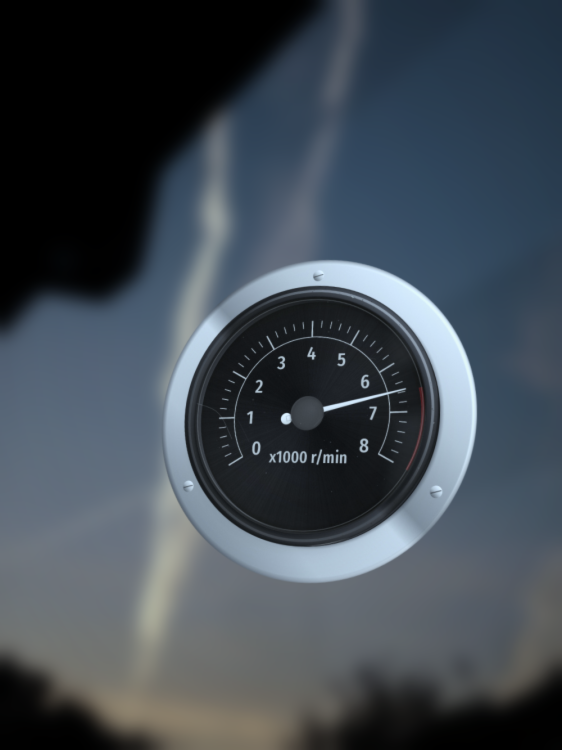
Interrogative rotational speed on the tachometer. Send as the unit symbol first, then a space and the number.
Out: rpm 6600
